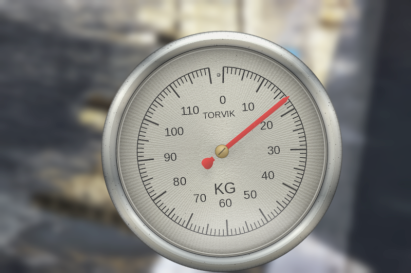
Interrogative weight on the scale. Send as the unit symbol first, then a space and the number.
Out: kg 17
